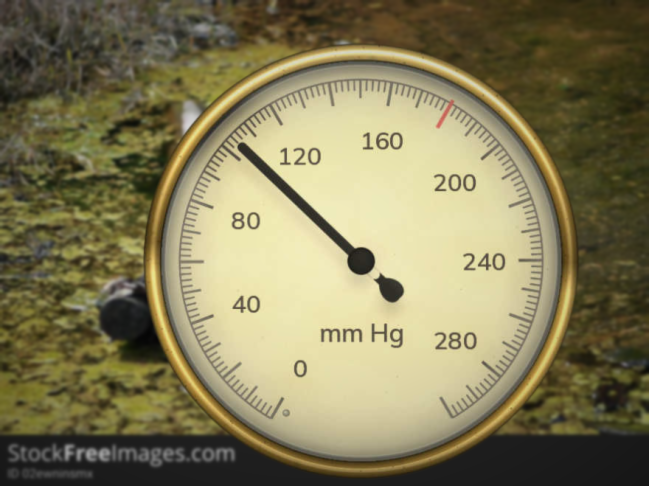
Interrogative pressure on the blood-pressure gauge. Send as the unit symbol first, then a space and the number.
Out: mmHg 104
